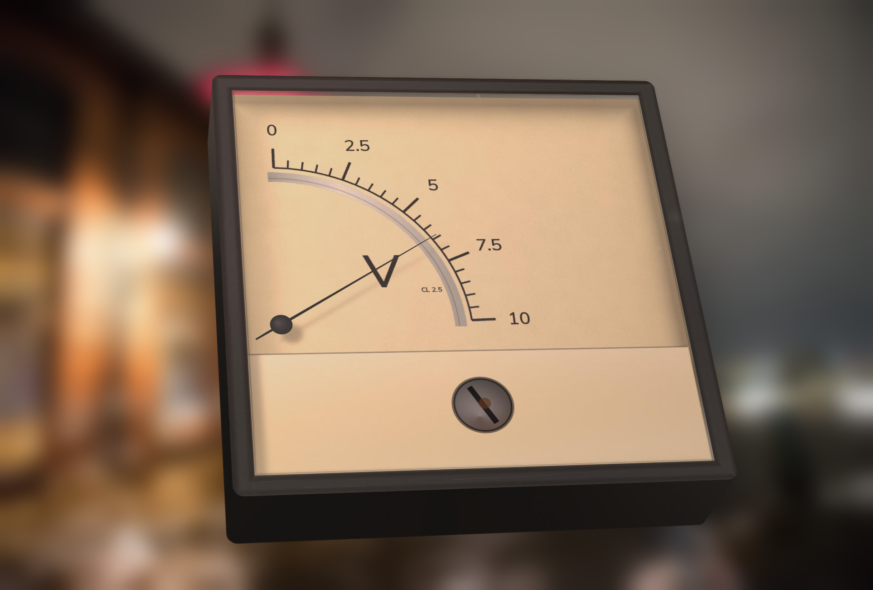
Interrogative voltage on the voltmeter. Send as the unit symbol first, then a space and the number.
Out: V 6.5
